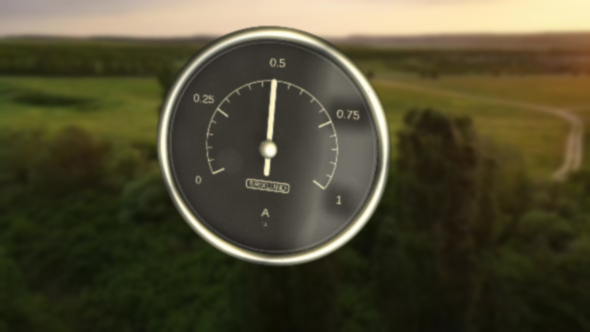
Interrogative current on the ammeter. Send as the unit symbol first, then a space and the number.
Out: A 0.5
